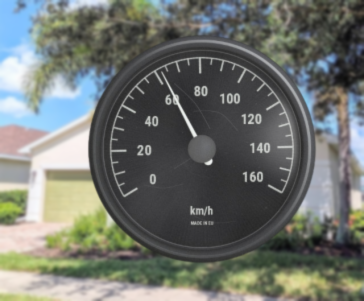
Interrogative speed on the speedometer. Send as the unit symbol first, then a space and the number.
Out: km/h 62.5
